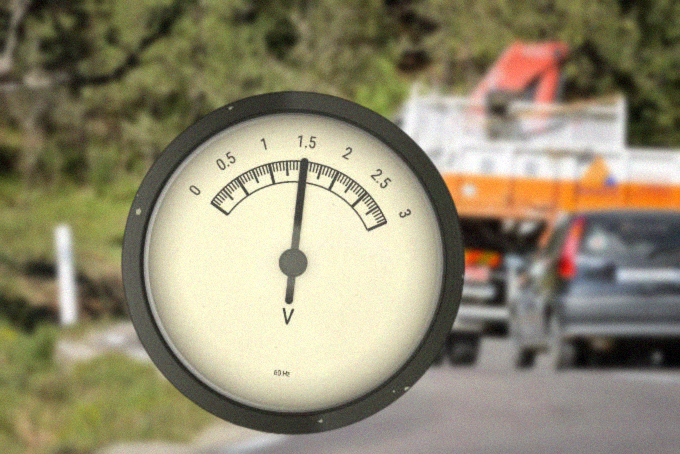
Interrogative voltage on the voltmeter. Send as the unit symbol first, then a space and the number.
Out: V 1.5
